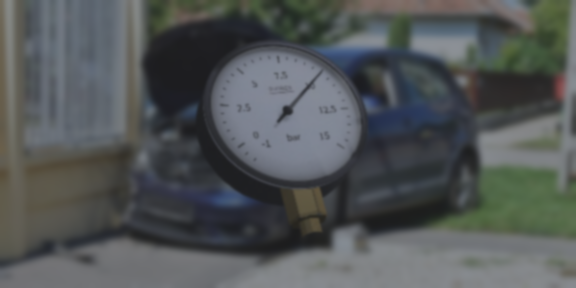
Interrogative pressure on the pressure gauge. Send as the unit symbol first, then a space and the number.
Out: bar 10
